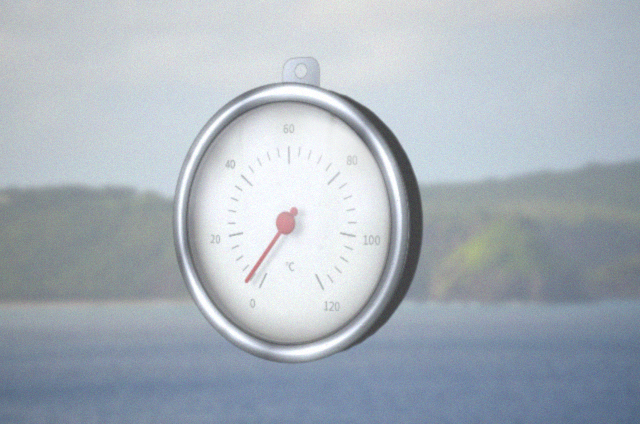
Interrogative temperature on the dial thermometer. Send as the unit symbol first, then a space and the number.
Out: °C 4
